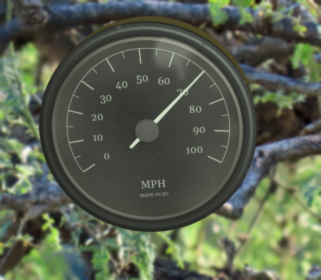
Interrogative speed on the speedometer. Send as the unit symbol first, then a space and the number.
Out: mph 70
